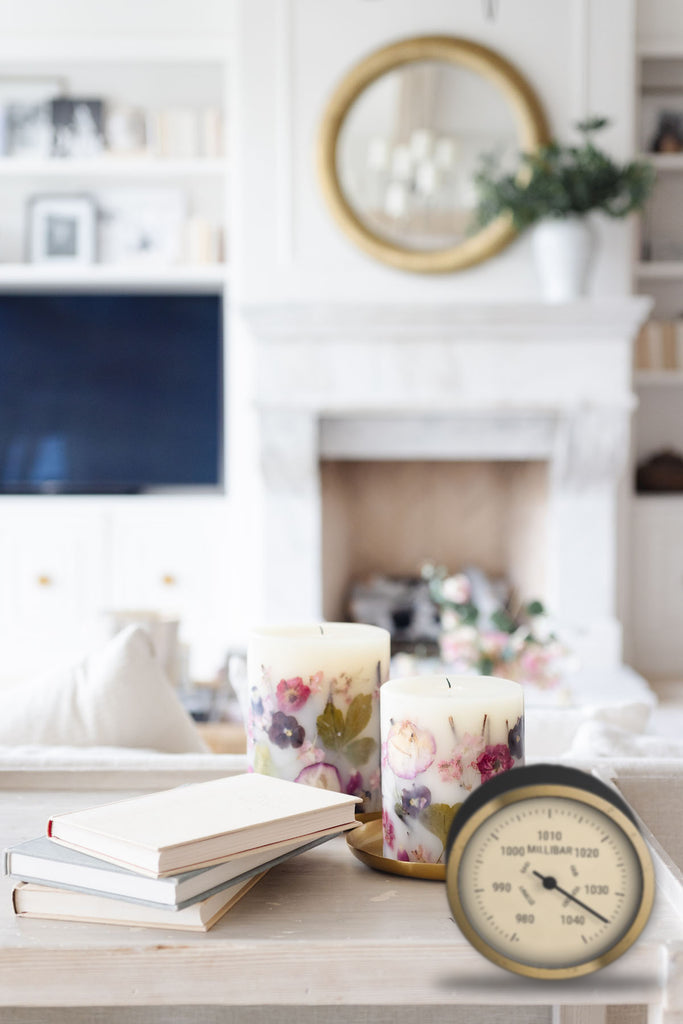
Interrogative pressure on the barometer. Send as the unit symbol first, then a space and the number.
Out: mbar 1035
